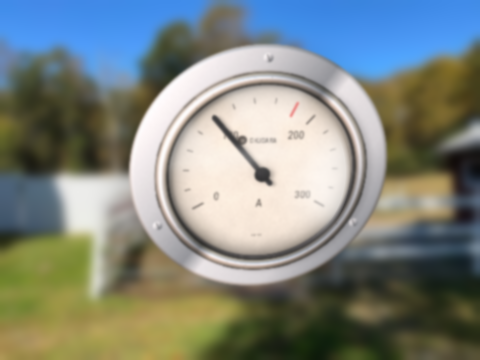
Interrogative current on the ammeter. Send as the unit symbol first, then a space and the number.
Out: A 100
